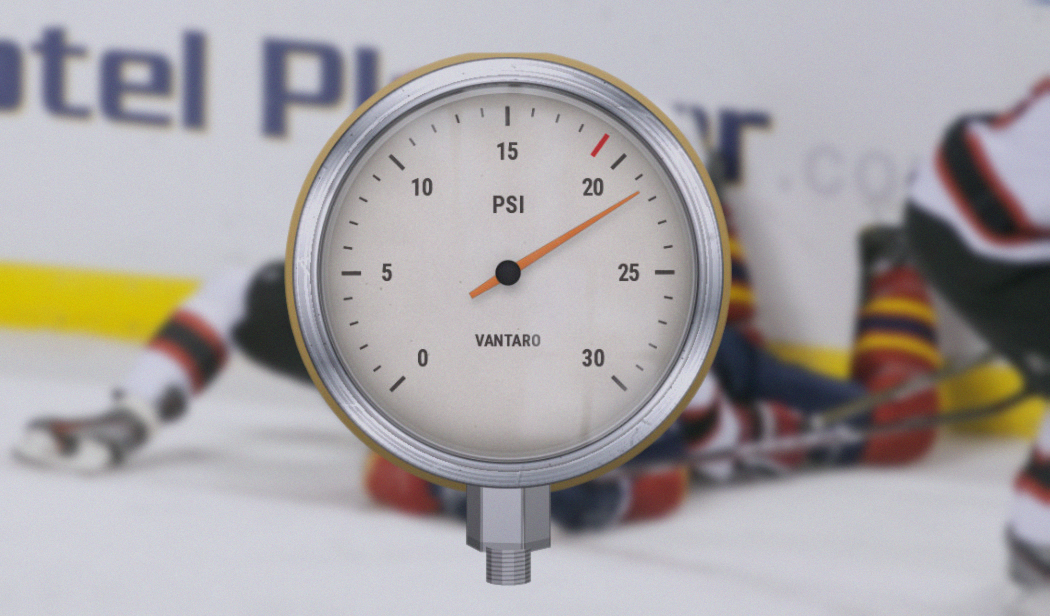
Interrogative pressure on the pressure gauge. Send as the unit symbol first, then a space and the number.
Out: psi 21.5
